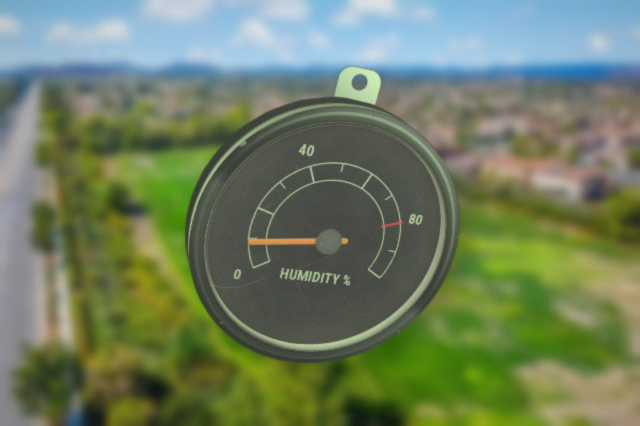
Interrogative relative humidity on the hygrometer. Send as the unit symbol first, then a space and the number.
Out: % 10
